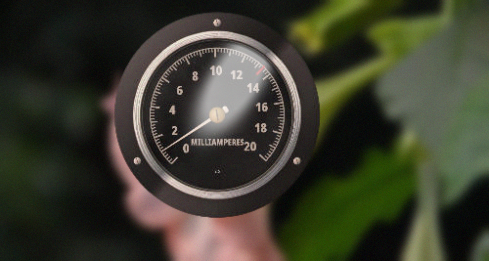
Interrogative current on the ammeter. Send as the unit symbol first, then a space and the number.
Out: mA 1
